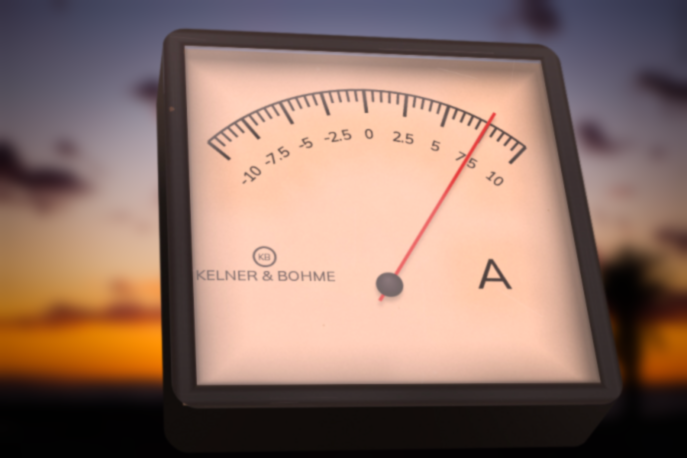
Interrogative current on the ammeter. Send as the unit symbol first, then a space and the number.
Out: A 7.5
